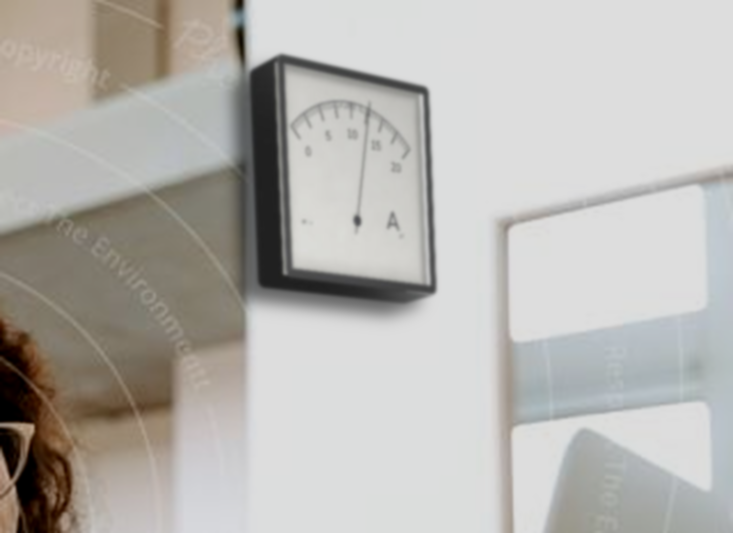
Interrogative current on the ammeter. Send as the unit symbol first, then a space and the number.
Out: A 12.5
